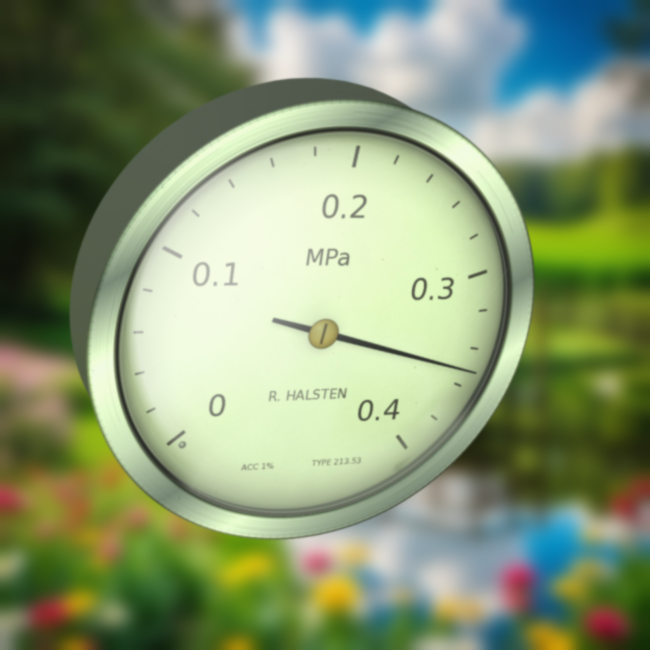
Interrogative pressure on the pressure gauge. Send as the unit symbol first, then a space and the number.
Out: MPa 0.35
